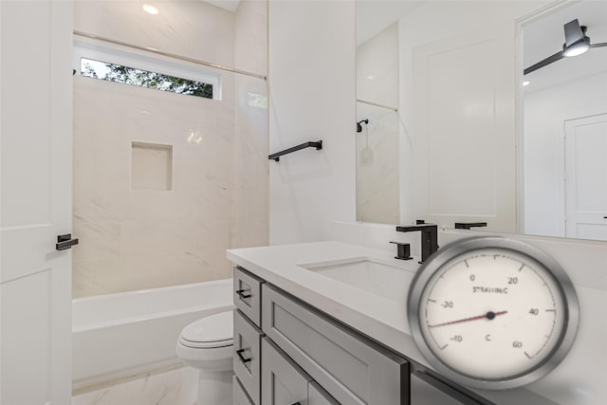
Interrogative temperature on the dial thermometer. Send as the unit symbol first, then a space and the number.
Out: °C -30
